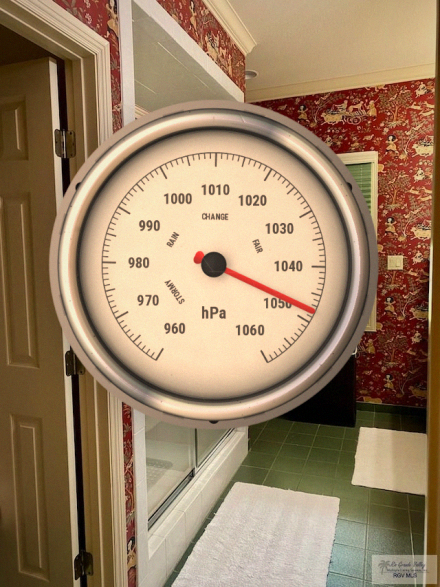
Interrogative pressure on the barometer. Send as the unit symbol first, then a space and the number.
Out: hPa 1048
